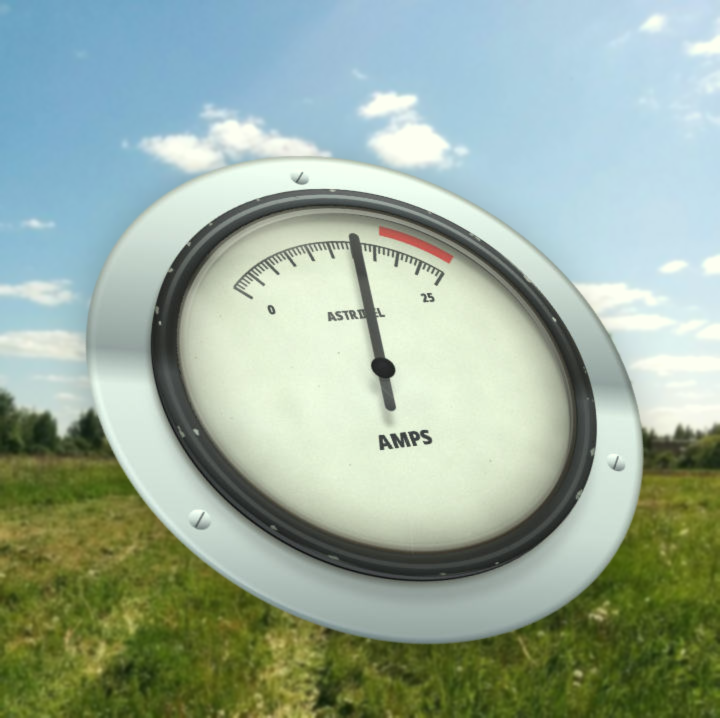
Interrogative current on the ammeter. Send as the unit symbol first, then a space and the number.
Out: A 15
